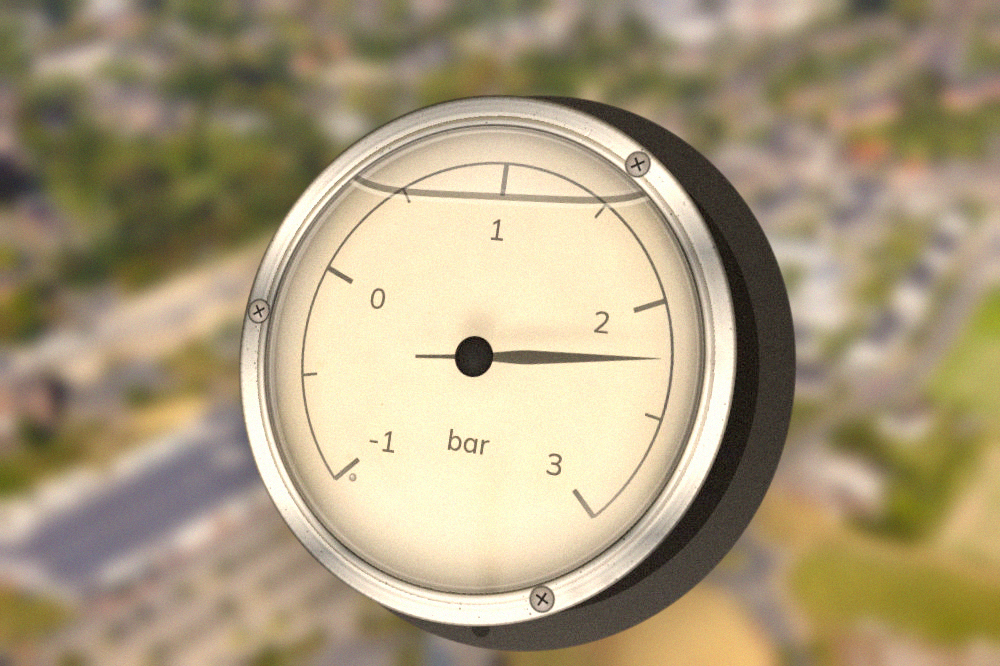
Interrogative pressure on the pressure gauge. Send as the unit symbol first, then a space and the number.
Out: bar 2.25
